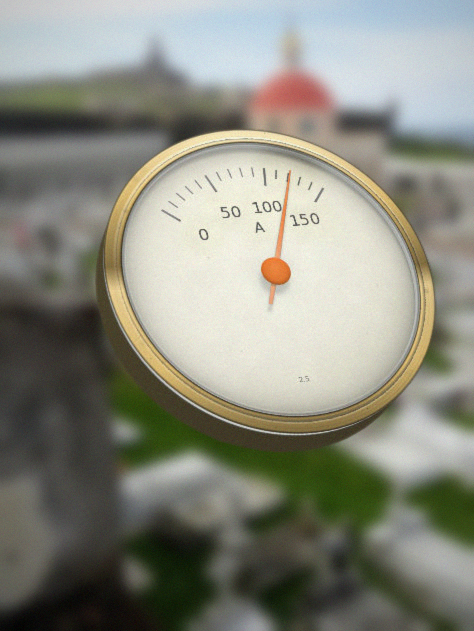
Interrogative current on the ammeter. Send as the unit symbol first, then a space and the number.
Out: A 120
